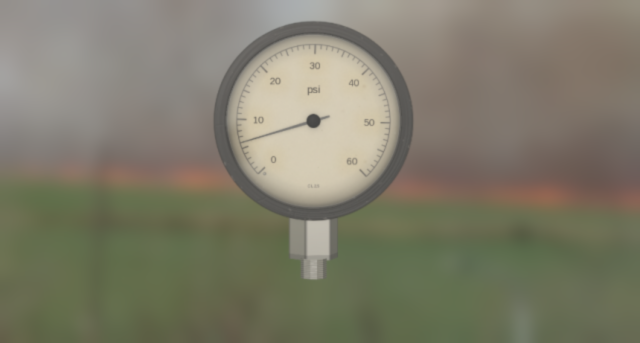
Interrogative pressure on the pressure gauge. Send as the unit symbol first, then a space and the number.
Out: psi 6
